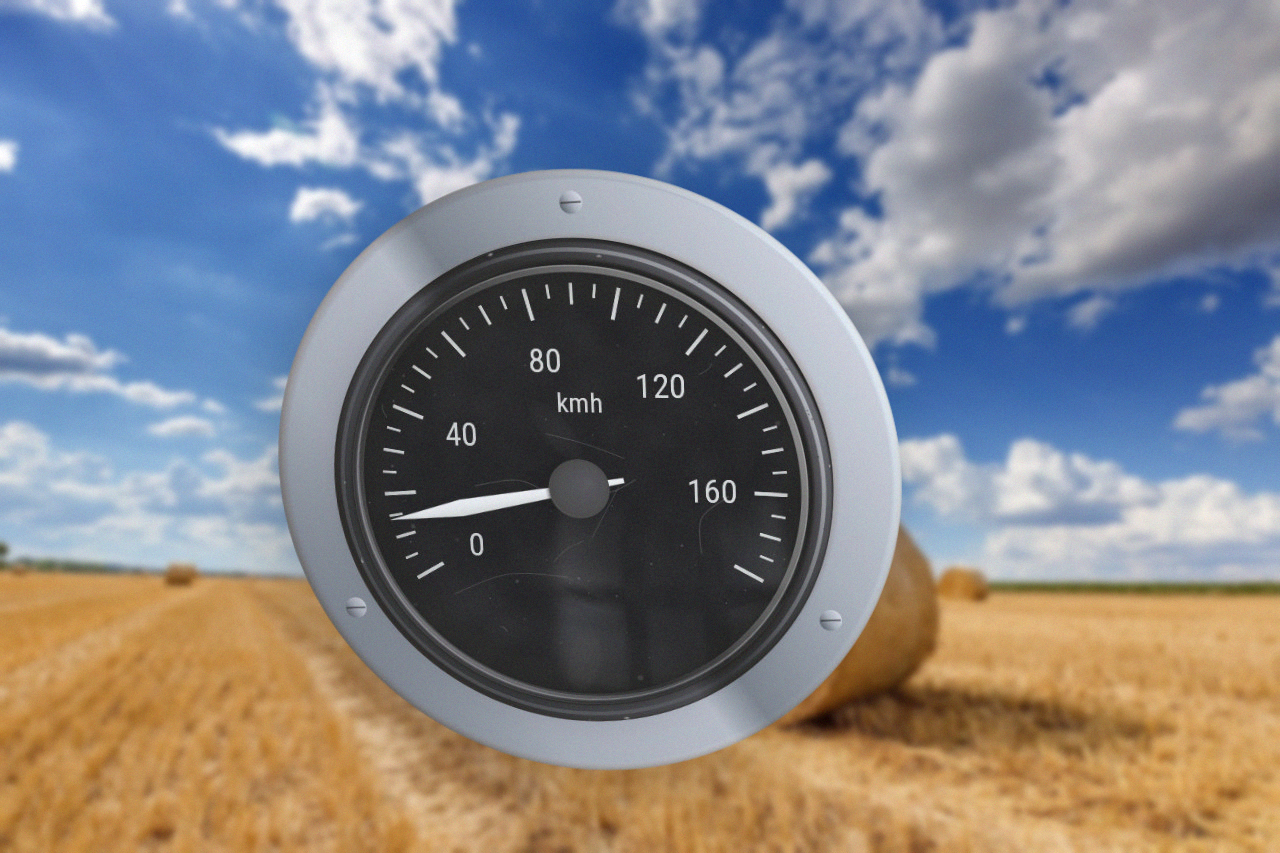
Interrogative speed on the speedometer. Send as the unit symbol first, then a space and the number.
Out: km/h 15
